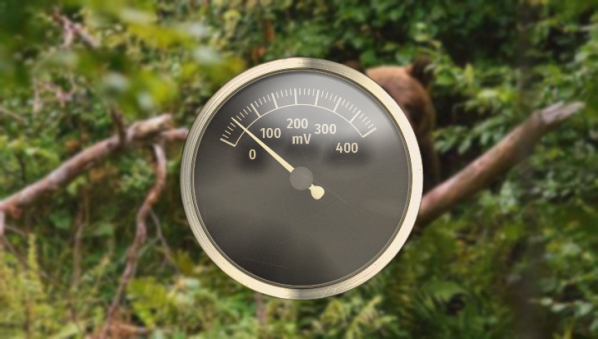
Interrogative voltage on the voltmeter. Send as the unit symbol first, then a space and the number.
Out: mV 50
